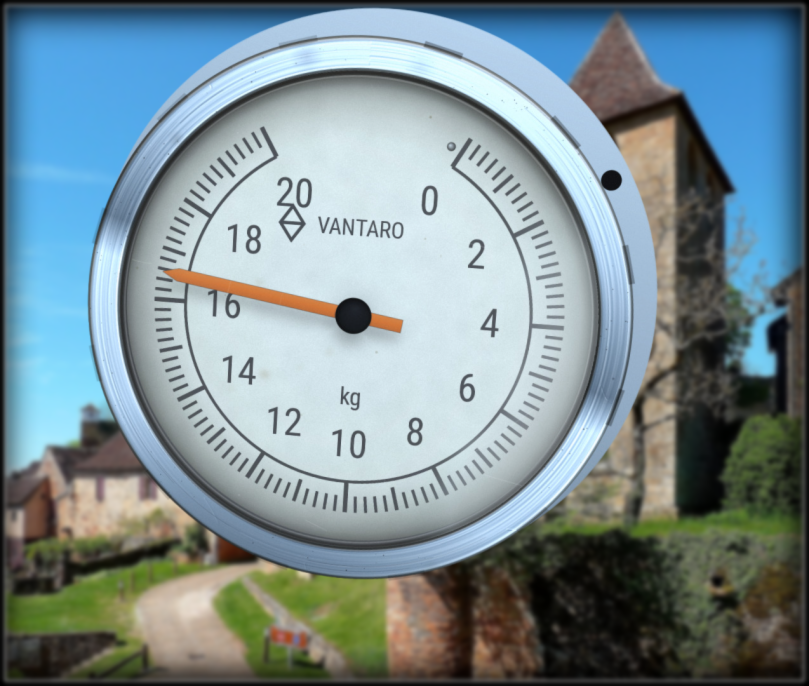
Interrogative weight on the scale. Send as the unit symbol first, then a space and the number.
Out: kg 16.6
